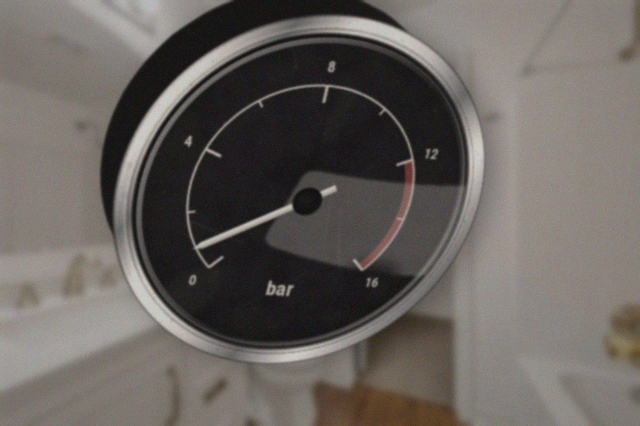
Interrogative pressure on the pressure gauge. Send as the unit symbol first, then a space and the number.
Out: bar 1
